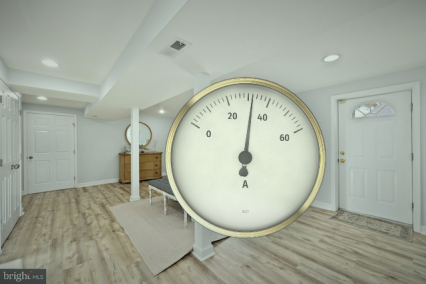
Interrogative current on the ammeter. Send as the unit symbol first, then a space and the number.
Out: A 32
